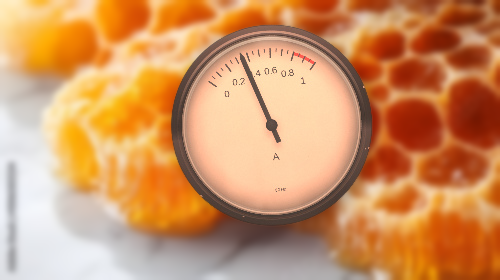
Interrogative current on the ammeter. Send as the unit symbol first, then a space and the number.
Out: A 0.35
